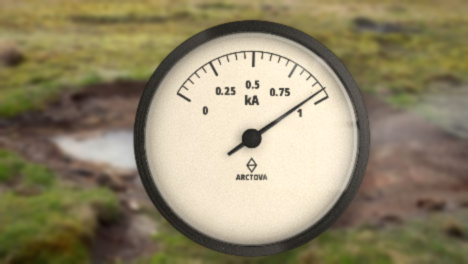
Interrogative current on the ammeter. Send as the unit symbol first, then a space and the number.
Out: kA 0.95
